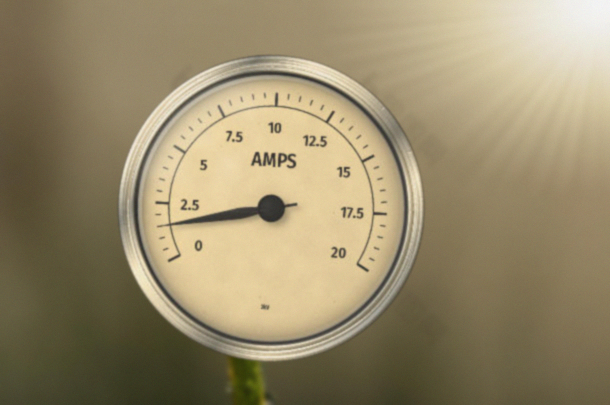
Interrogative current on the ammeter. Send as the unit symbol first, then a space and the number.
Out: A 1.5
